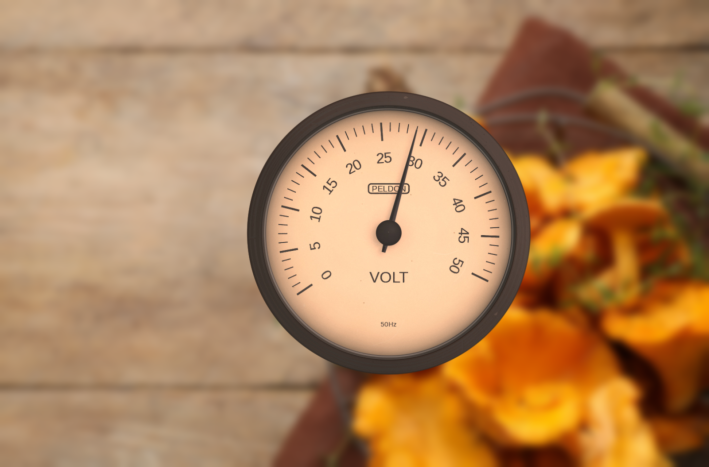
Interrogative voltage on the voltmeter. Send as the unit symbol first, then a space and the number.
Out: V 29
